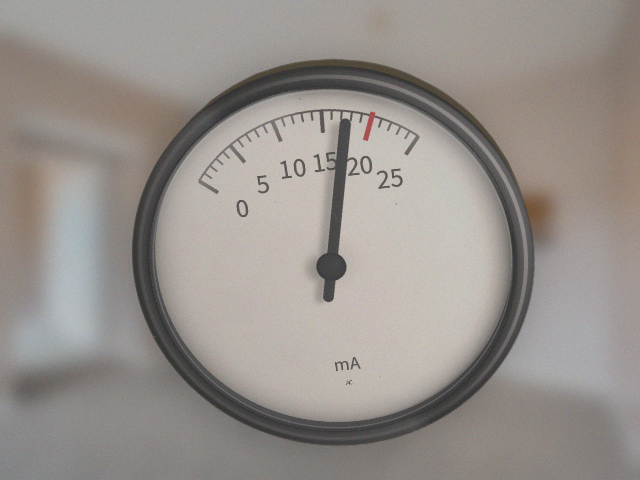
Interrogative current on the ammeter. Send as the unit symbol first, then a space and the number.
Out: mA 17.5
